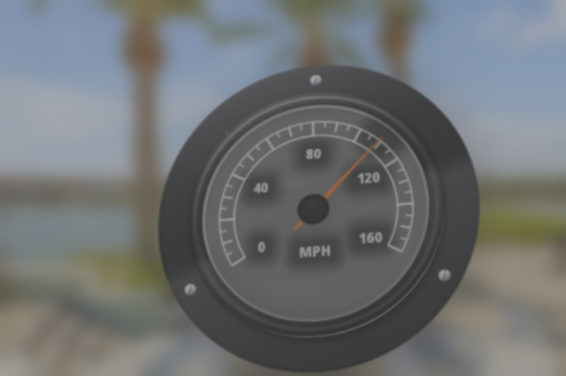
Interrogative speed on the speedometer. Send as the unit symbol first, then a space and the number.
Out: mph 110
